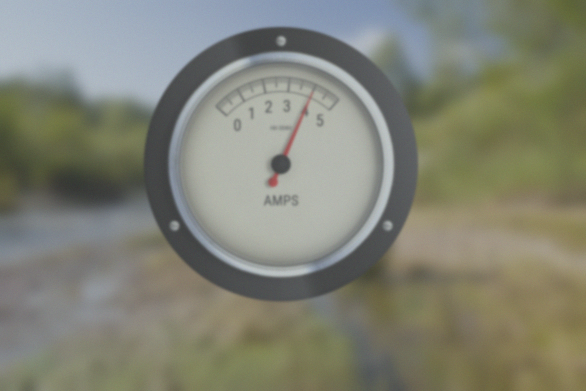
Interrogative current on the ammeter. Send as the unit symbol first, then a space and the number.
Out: A 4
